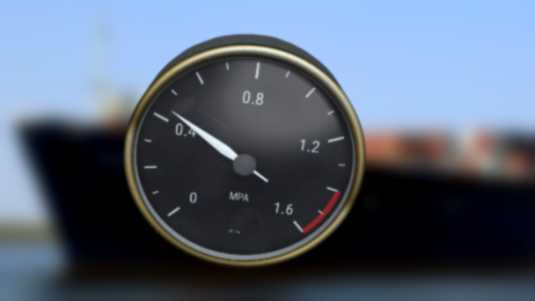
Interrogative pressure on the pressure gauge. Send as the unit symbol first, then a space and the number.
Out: MPa 0.45
